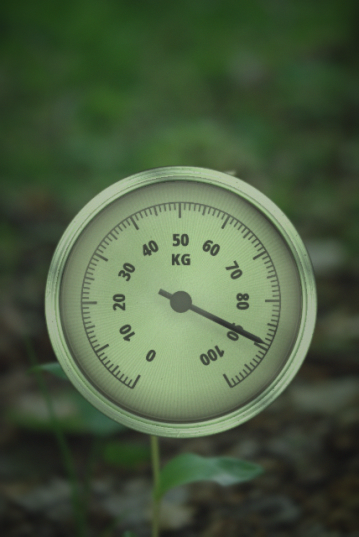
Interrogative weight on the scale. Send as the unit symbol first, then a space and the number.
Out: kg 89
